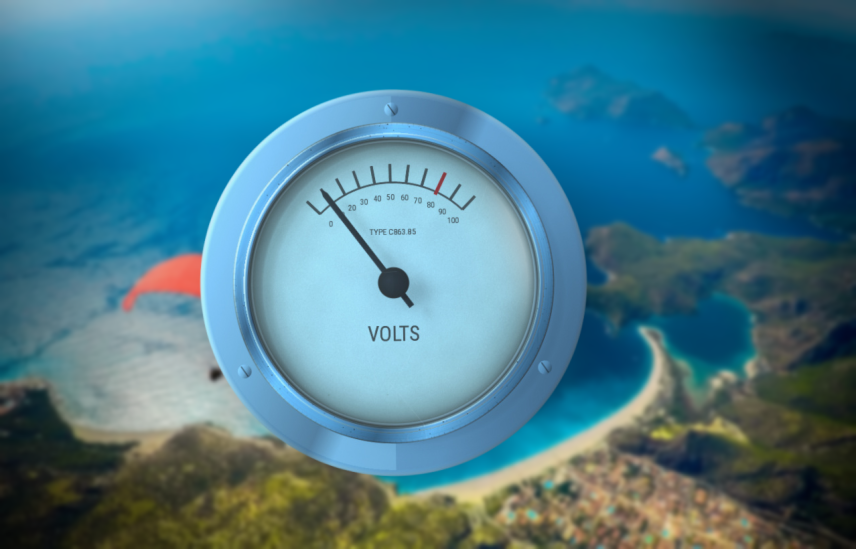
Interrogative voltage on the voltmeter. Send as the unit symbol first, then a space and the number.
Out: V 10
